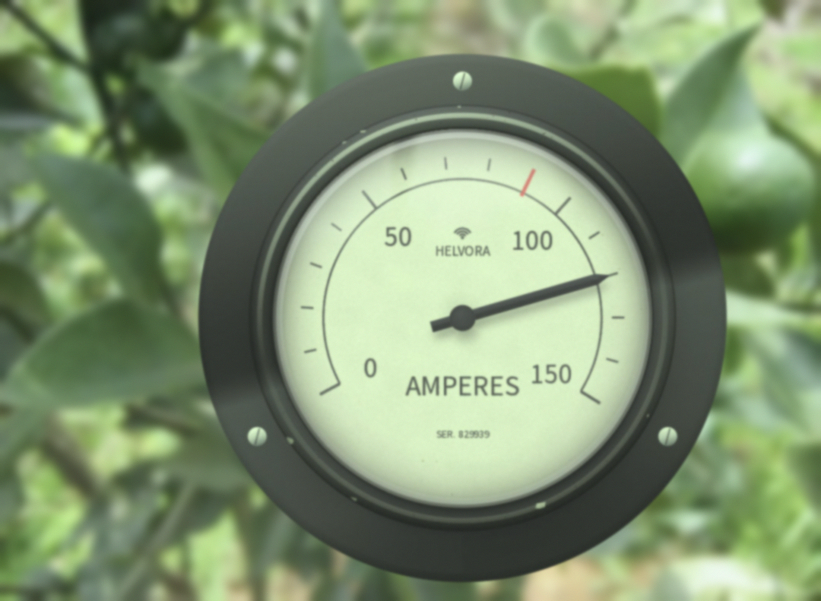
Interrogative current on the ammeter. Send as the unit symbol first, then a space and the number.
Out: A 120
